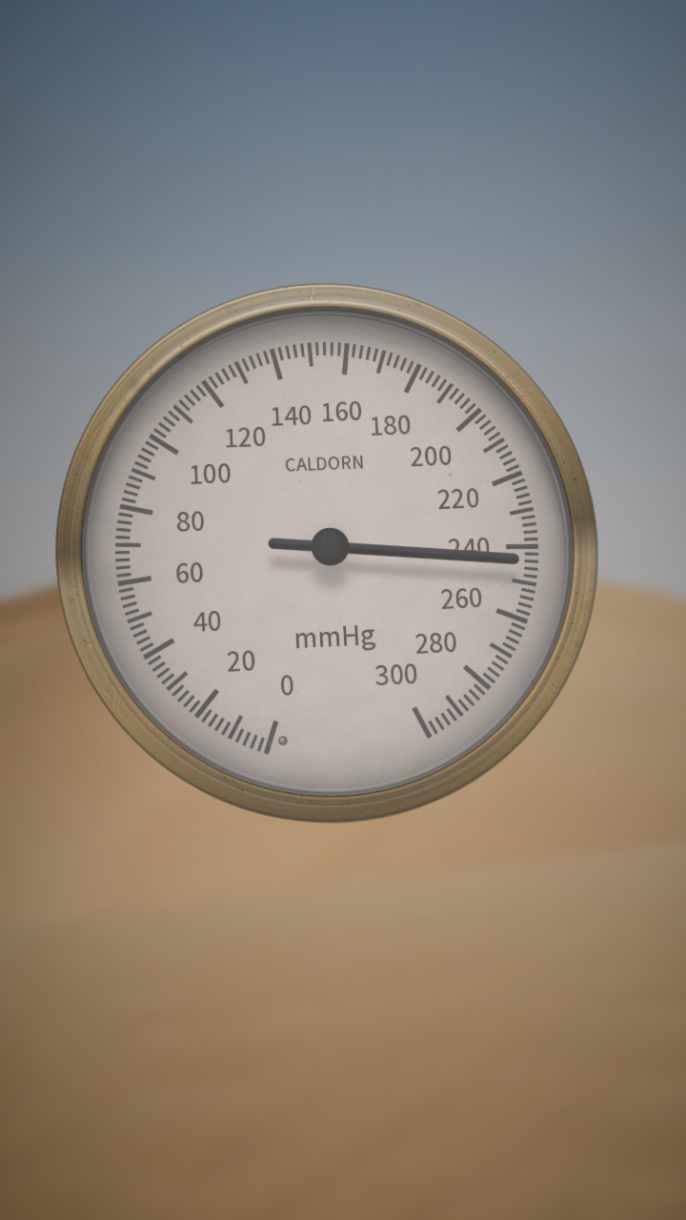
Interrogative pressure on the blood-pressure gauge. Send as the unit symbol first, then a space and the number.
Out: mmHg 244
